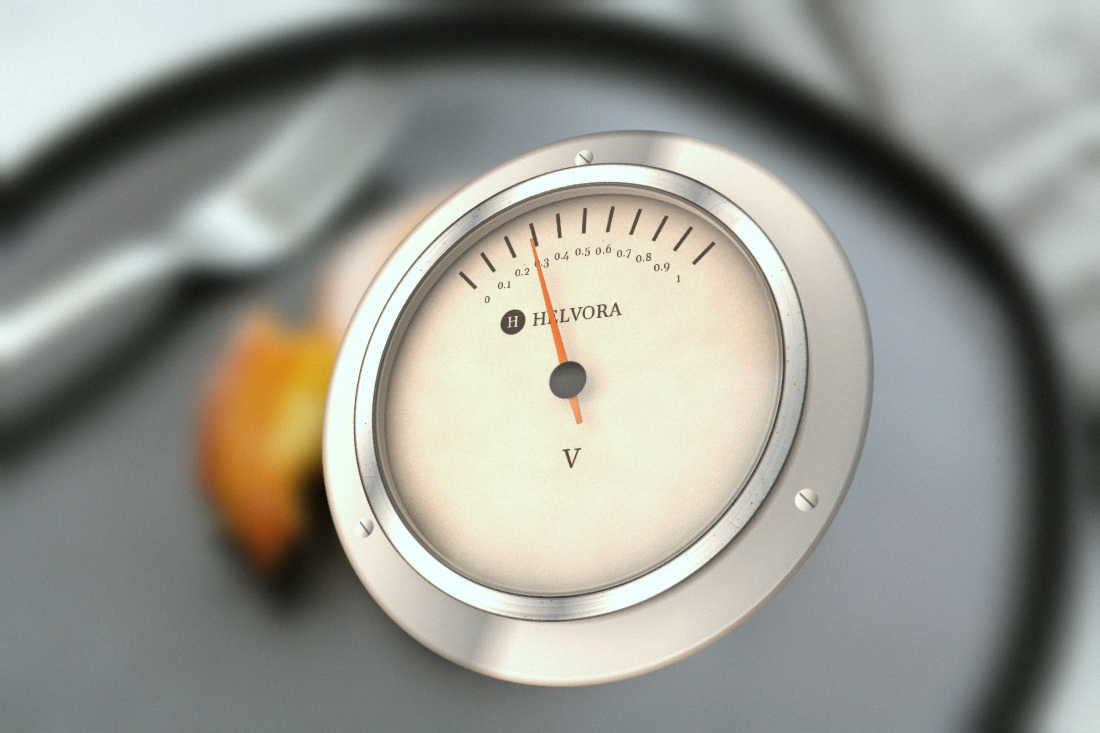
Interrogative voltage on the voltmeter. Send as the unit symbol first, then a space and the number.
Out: V 0.3
